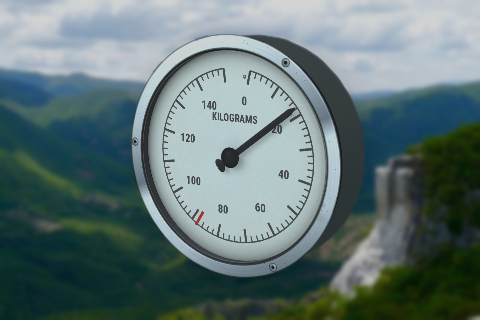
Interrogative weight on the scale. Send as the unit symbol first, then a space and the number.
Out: kg 18
